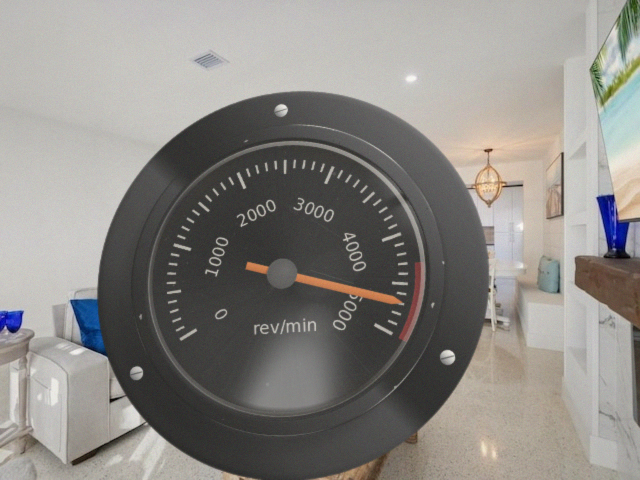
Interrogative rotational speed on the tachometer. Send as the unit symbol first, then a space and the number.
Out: rpm 4700
